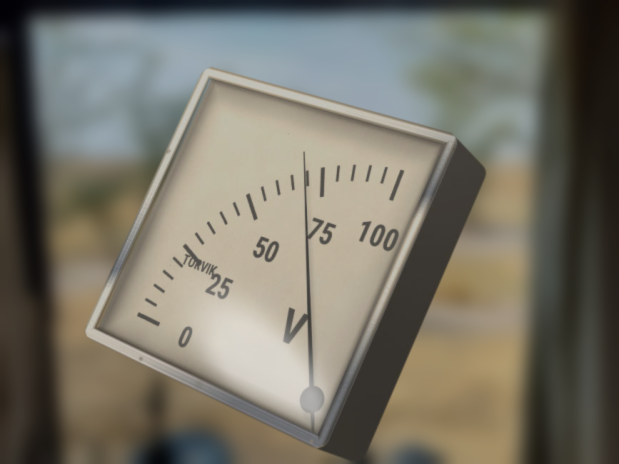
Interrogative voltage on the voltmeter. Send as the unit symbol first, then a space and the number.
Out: V 70
